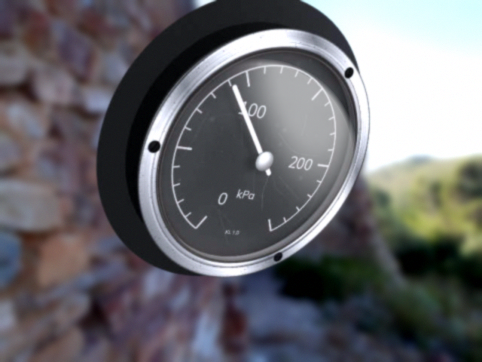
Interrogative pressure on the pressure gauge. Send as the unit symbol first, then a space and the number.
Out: kPa 90
